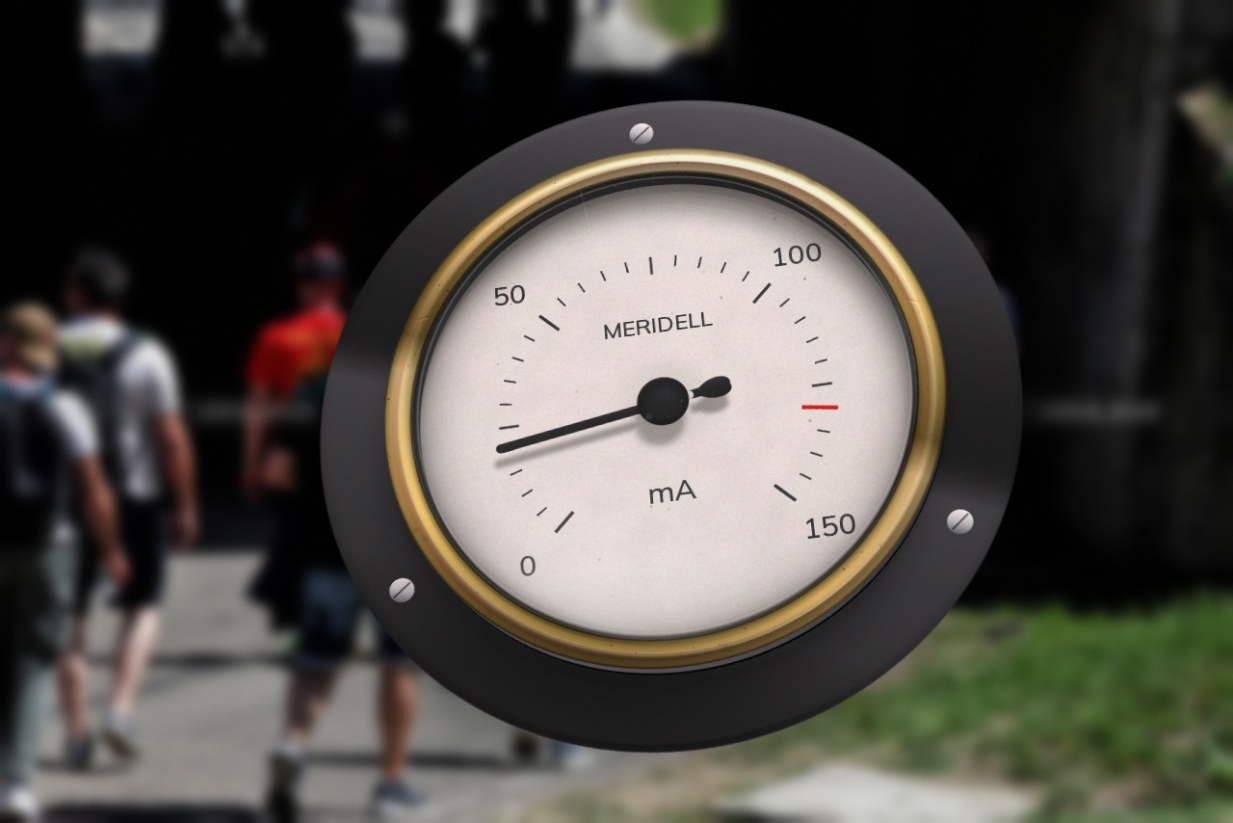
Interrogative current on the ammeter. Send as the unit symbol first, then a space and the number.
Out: mA 20
